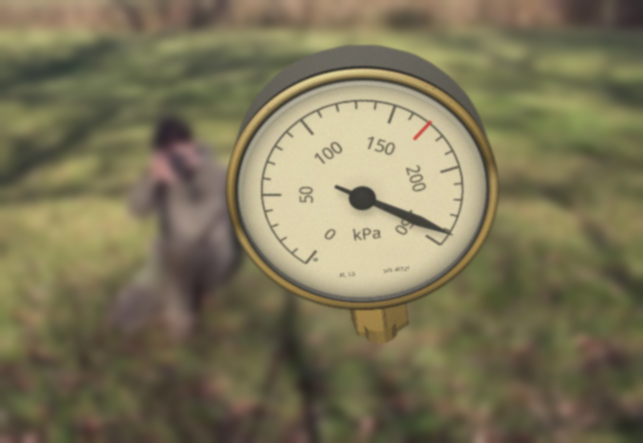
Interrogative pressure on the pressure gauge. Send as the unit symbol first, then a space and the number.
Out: kPa 240
